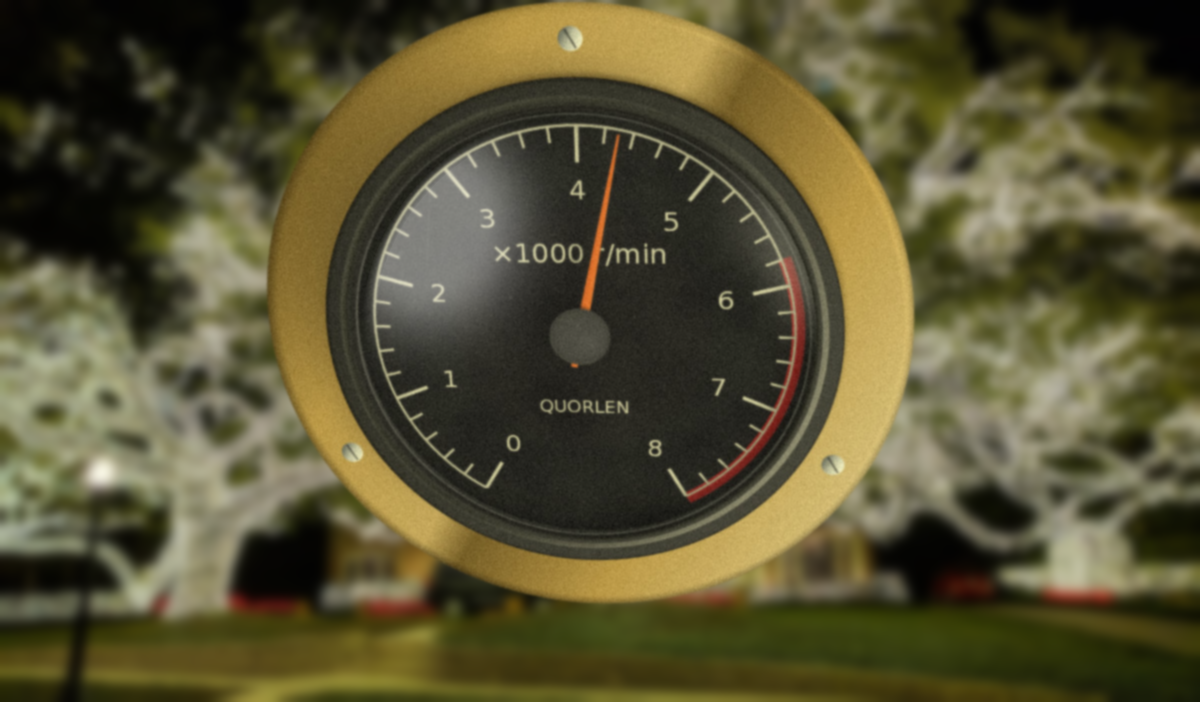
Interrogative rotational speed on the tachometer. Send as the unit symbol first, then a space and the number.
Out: rpm 4300
